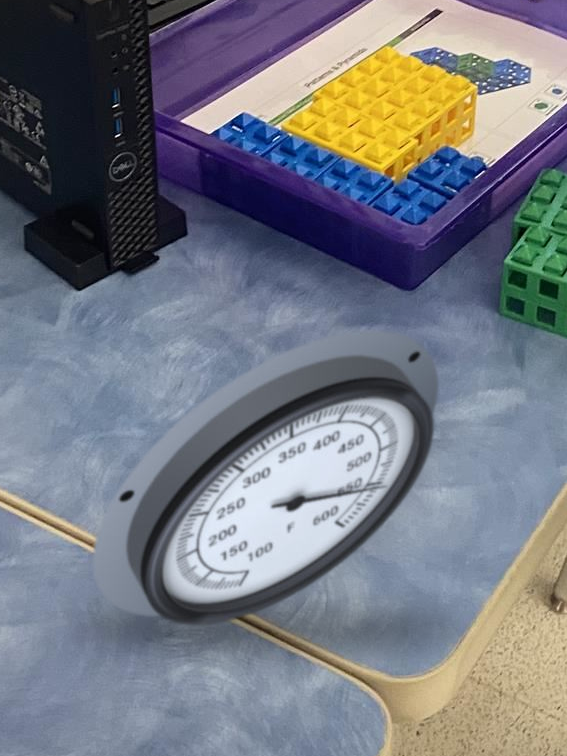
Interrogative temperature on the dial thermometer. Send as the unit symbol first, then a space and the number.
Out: °F 550
